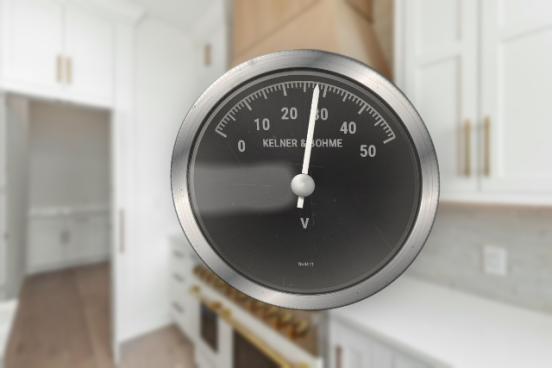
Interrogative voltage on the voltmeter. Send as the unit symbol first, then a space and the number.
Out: V 28
